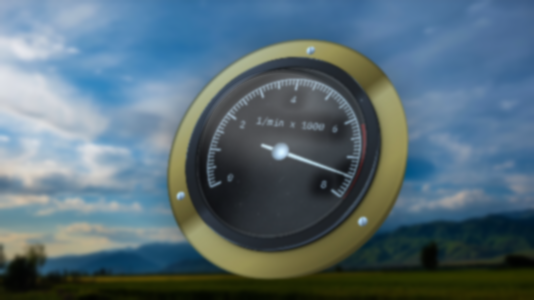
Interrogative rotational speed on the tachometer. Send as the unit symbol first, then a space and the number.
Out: rpm 7500
